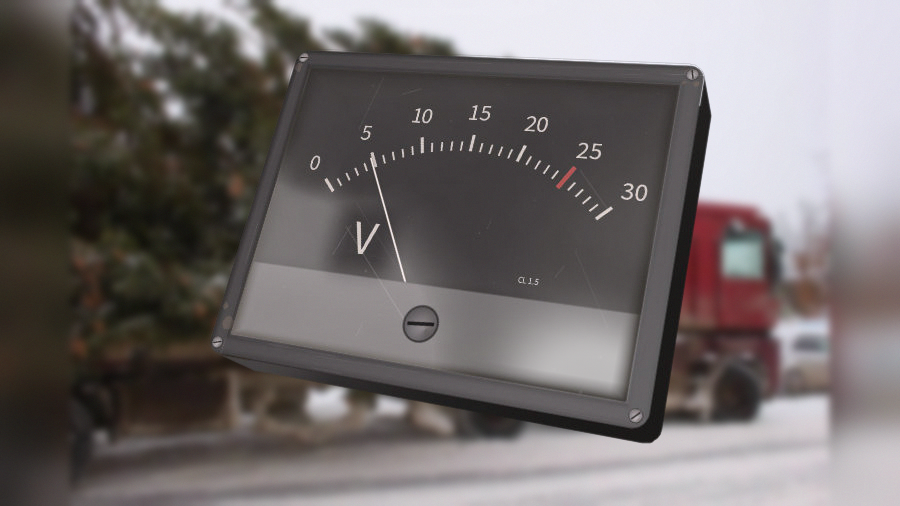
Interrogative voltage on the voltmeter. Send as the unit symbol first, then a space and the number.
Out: V 5
